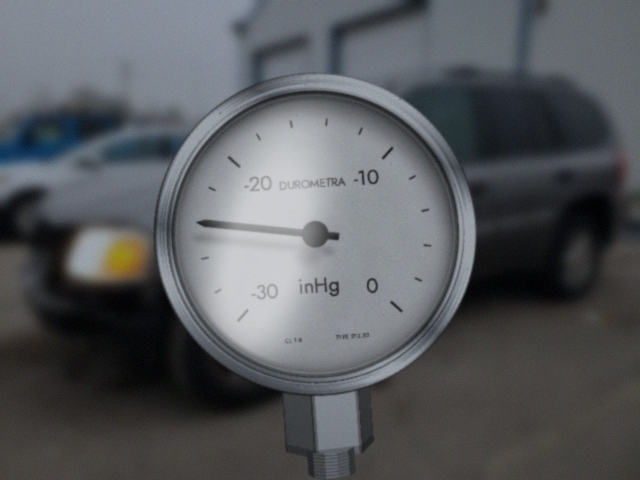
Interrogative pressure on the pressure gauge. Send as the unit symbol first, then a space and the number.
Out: inHg -24
